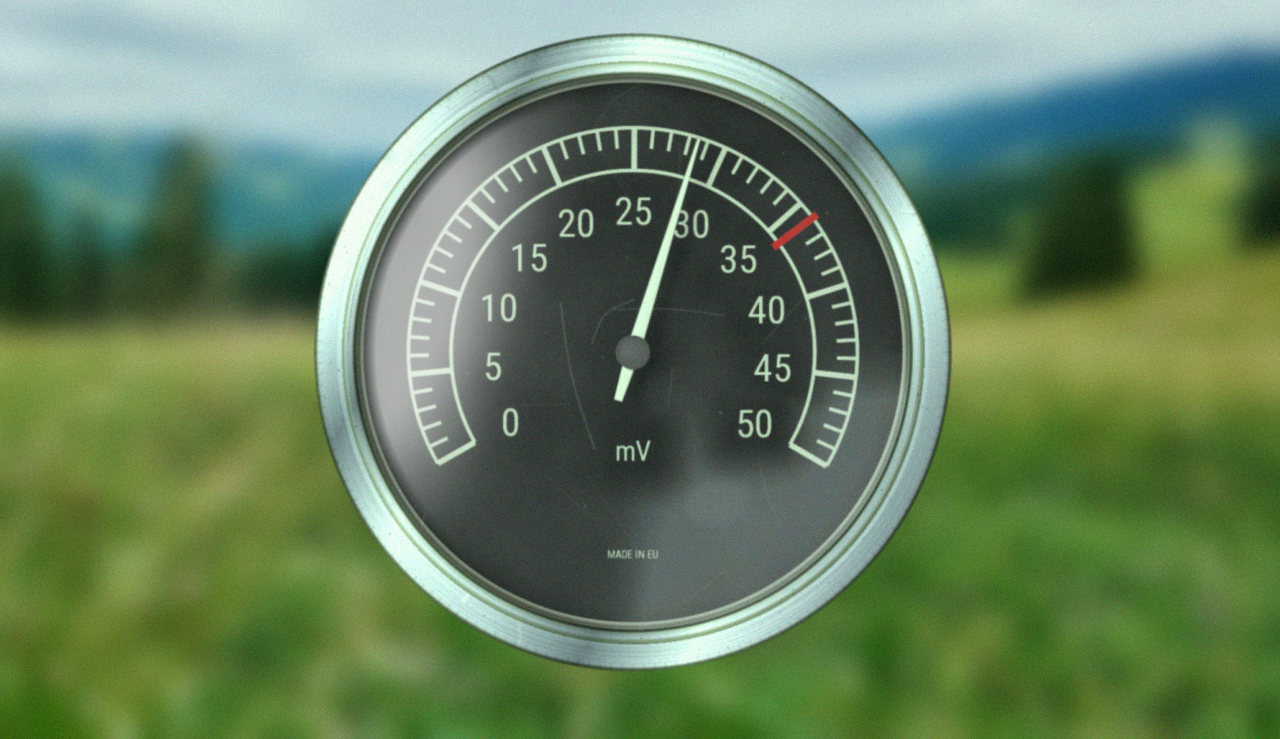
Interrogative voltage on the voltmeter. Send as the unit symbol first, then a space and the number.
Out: mV 28.5
